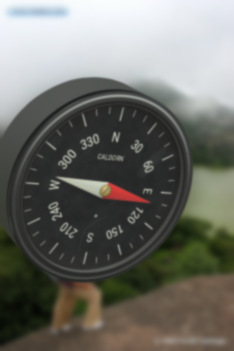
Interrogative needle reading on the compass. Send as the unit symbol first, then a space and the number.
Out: ° 100
